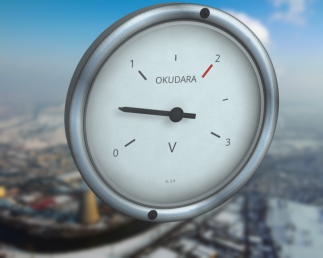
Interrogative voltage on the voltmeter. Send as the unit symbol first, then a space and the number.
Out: V 0.5
